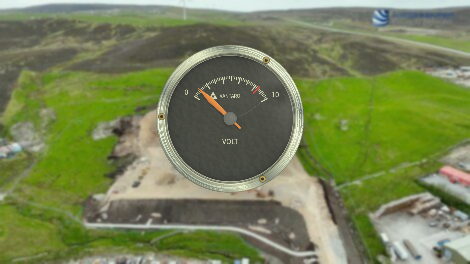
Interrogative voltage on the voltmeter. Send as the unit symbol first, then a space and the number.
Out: V 1
